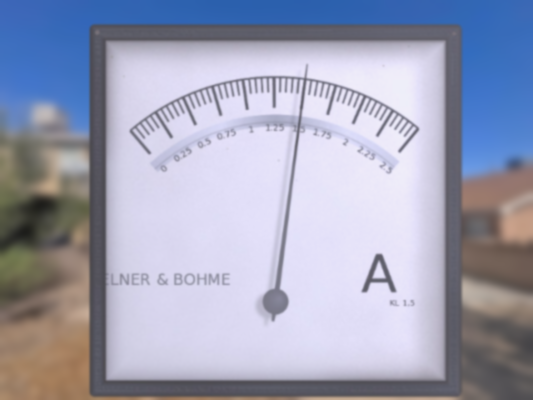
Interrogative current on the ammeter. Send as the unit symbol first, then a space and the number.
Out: A 1.5
